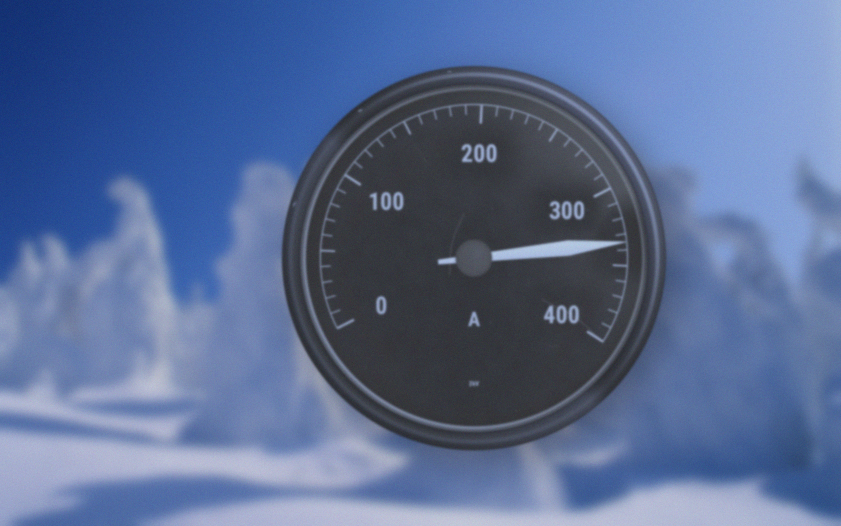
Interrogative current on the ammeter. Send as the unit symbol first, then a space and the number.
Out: A 335
